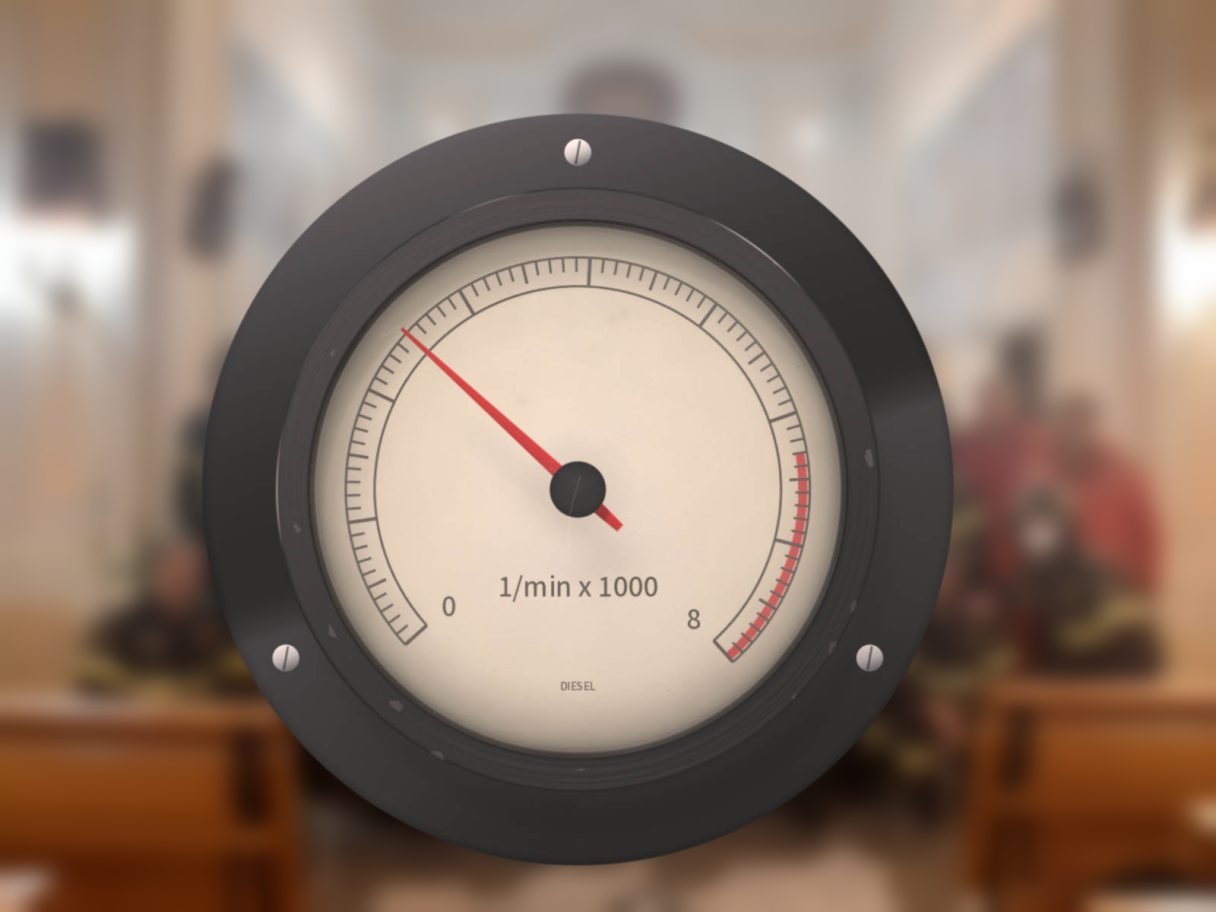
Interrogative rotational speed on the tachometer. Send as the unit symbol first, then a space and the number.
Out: rpm 2500
